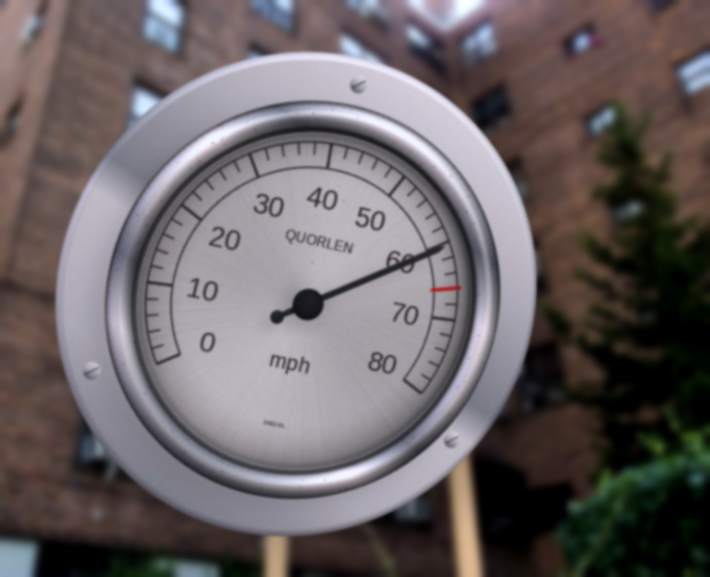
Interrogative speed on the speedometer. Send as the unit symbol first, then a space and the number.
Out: mph 60
